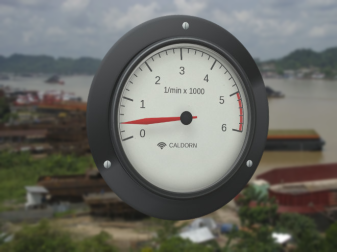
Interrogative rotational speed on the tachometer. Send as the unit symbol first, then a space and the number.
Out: rpm 400
